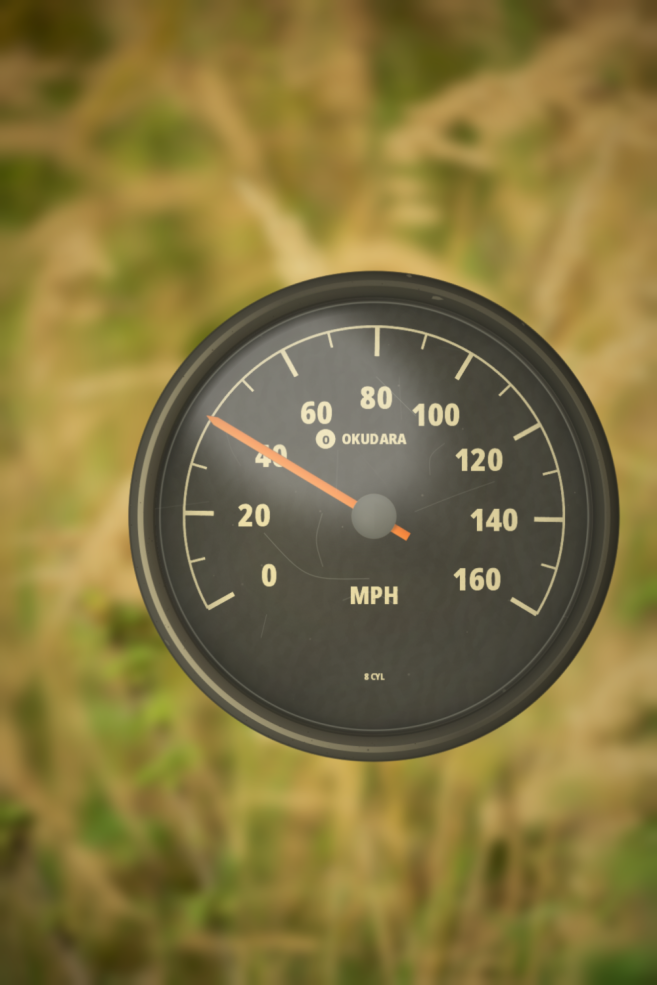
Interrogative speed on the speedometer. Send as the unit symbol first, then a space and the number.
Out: mph 40
